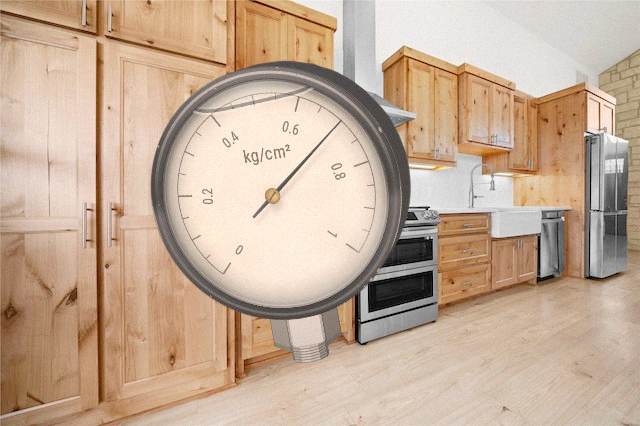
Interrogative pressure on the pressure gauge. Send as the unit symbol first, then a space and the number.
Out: kg/cm² 0.7
